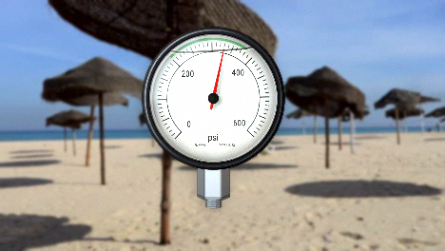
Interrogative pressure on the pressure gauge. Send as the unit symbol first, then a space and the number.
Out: psi 330
